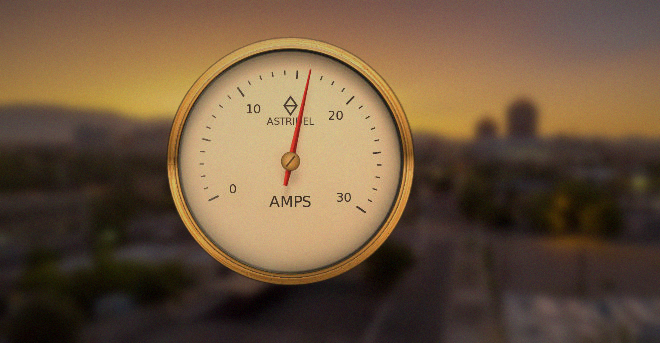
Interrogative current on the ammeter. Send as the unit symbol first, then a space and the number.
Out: A 16
